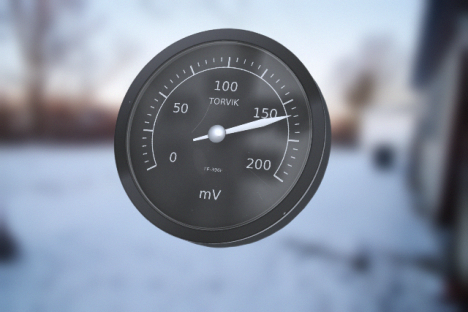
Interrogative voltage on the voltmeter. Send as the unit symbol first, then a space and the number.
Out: mV 160
